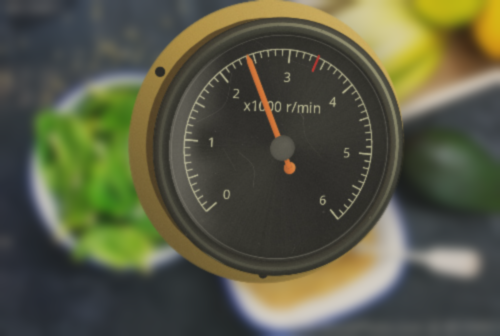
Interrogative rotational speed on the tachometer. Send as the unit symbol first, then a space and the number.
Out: rpm 2400
